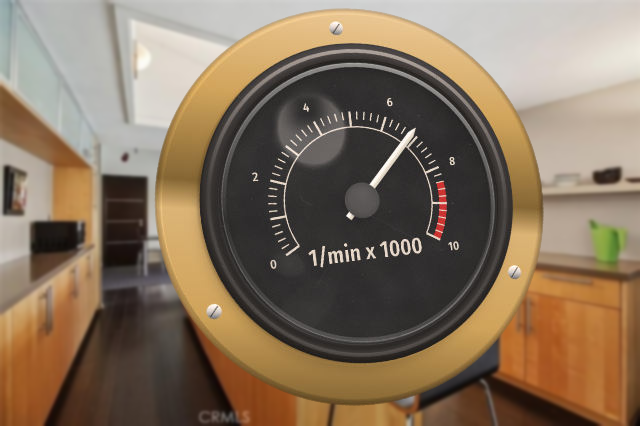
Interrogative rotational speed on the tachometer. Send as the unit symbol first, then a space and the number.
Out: rpm 6800
